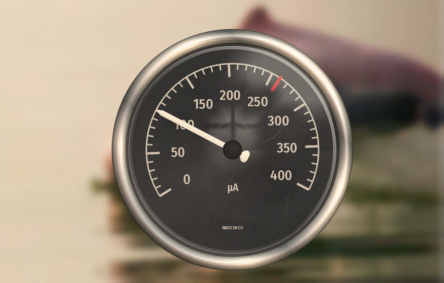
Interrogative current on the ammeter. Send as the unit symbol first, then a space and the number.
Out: µA 100
